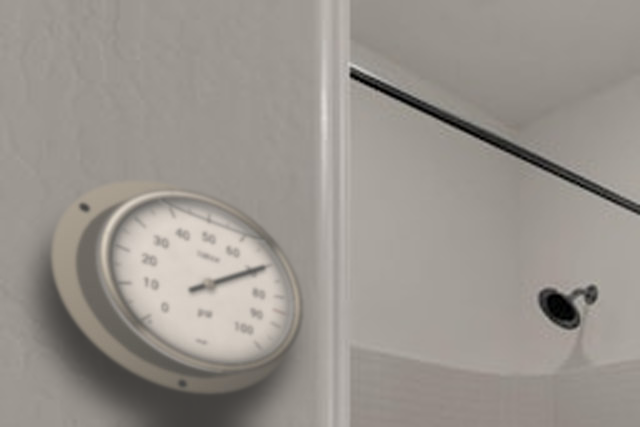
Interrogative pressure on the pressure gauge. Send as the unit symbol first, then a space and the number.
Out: psi 70
